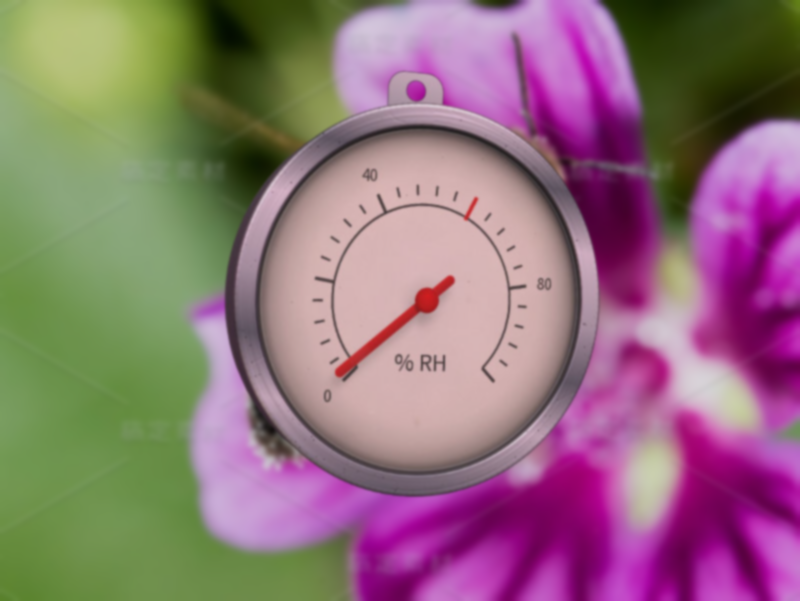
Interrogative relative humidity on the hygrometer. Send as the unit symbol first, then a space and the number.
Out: % 2
